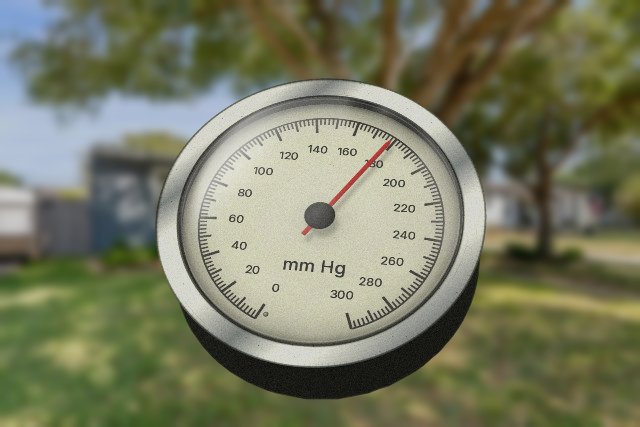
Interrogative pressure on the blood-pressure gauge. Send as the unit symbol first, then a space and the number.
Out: mmHg 180
